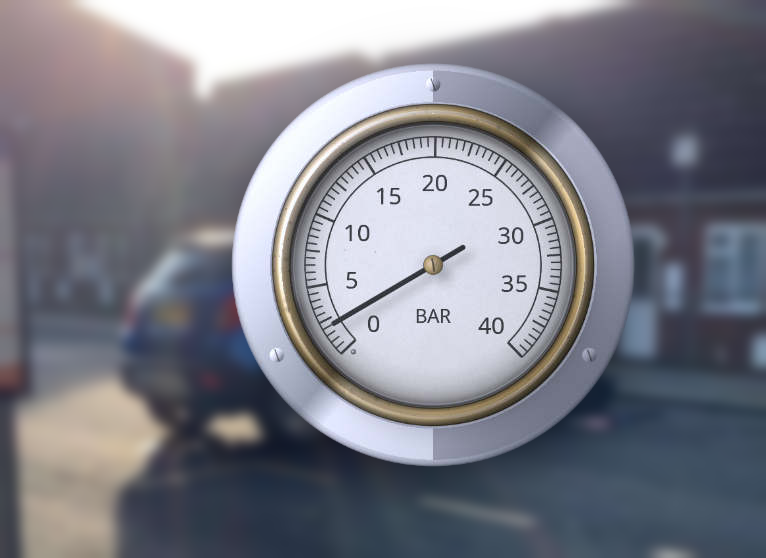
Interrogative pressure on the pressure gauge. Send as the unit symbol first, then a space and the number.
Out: bar 2
